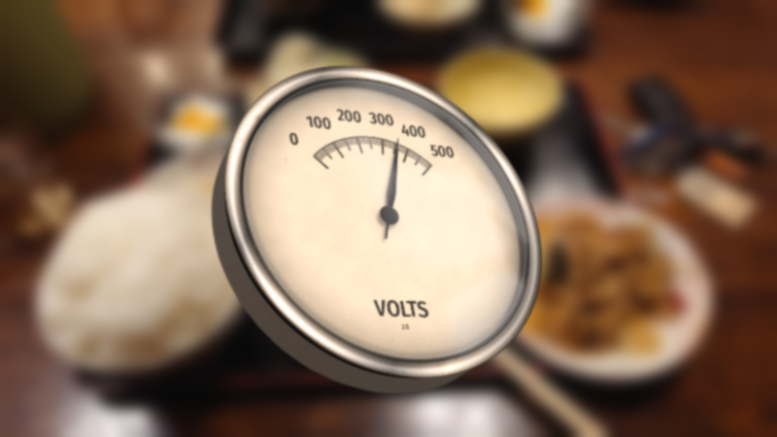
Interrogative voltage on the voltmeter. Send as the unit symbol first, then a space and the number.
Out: V 350
